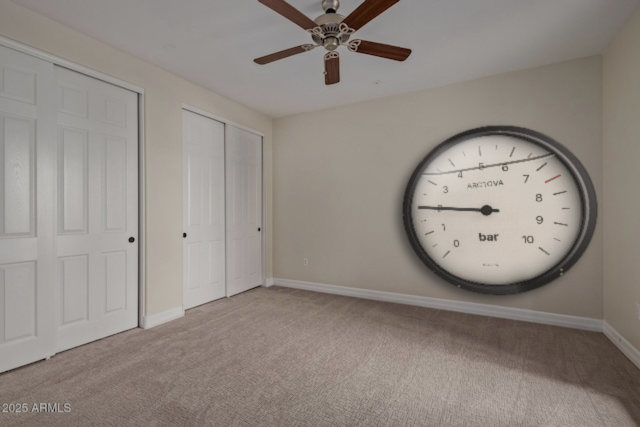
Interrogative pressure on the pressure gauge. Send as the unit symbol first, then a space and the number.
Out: bar 2
